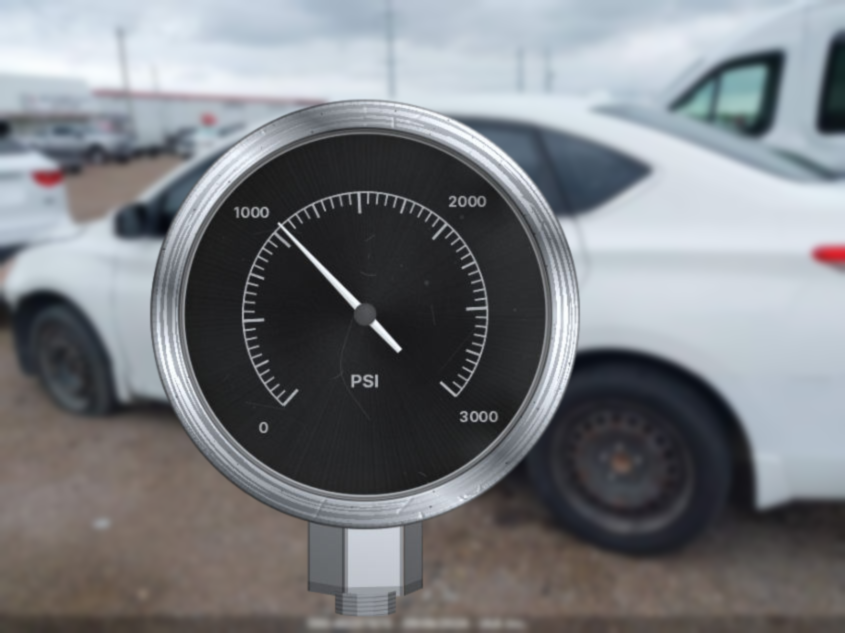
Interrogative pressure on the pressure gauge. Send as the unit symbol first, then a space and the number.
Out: psi 1050
